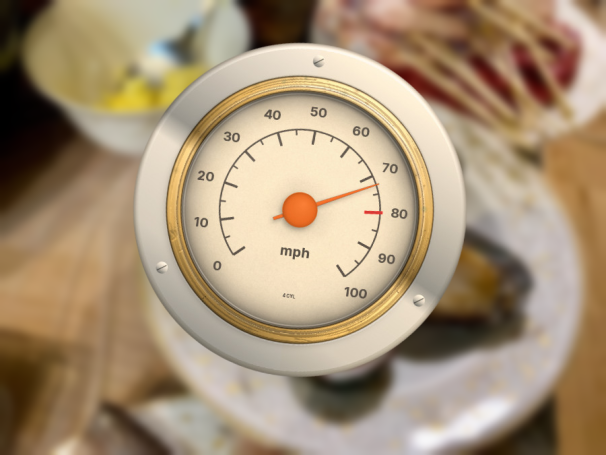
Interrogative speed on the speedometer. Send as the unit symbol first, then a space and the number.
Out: mph 72.5
